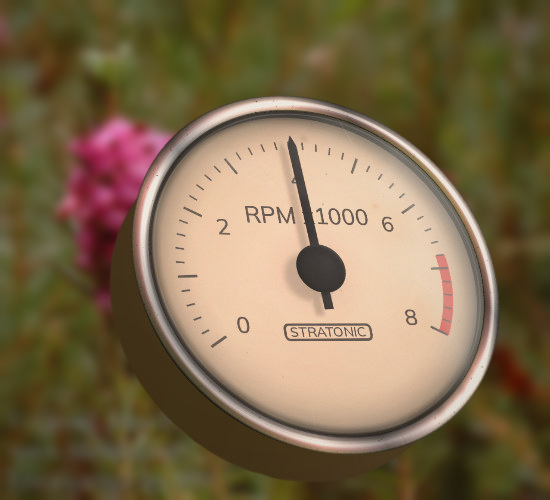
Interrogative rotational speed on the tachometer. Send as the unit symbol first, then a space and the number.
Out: rpm 4000
